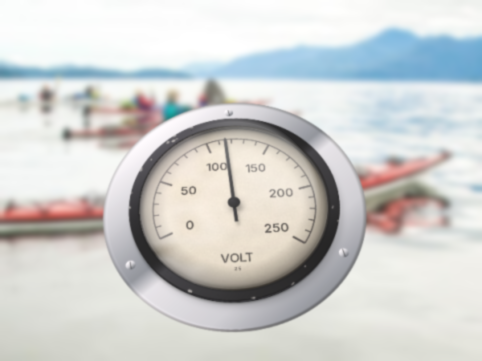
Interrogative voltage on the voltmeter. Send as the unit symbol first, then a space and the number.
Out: V 115
